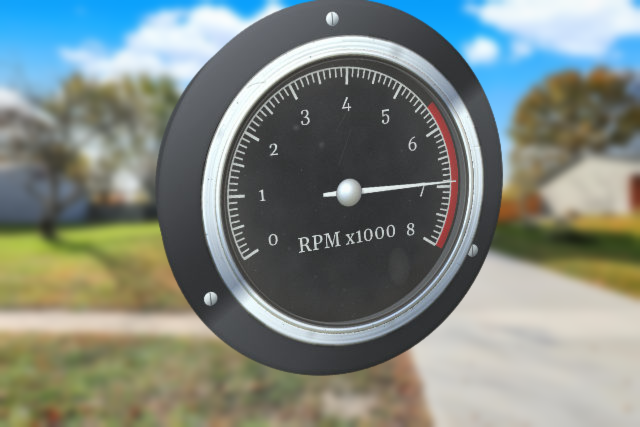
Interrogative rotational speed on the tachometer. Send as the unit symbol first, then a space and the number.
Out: rpm 6900
